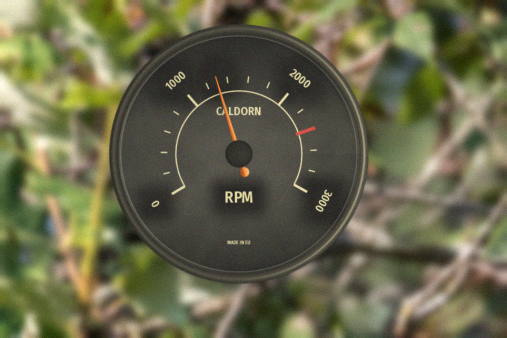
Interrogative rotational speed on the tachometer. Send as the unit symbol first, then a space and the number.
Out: rpm 1300
